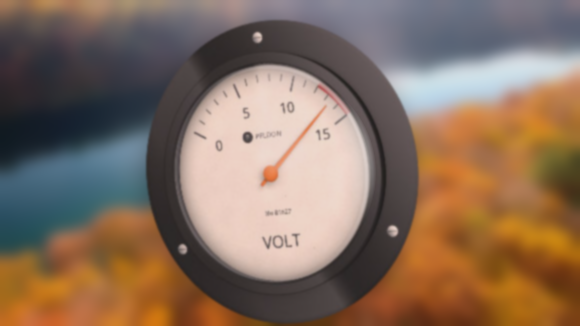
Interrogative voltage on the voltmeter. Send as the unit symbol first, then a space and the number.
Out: V 13.5
